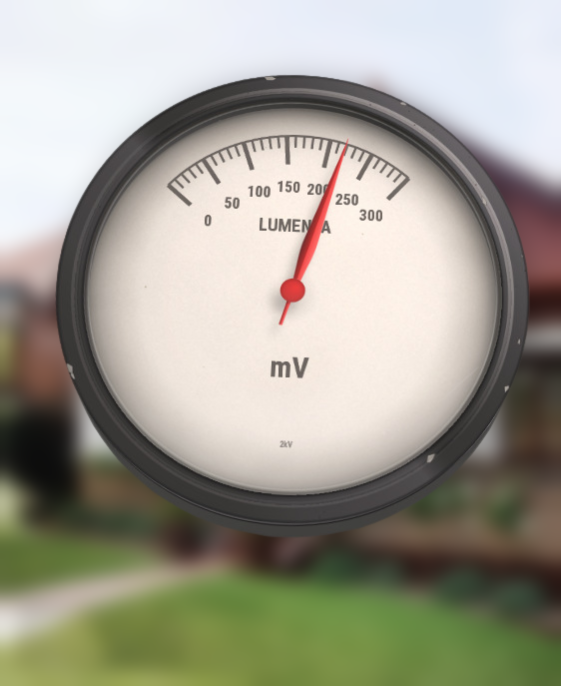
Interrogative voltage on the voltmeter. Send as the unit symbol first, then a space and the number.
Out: mV 220
